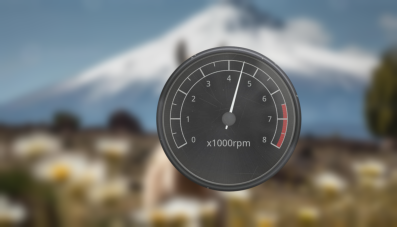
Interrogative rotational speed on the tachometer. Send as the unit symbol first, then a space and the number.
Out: rpm 4500
